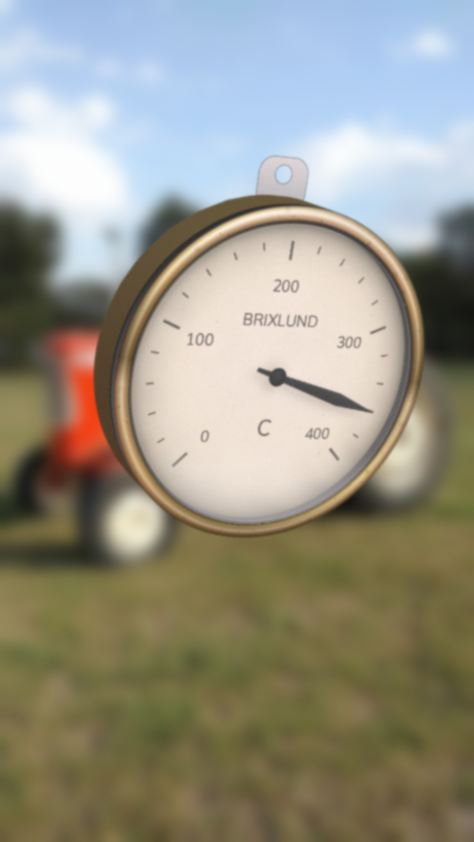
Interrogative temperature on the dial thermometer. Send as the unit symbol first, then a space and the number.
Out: °C 360
